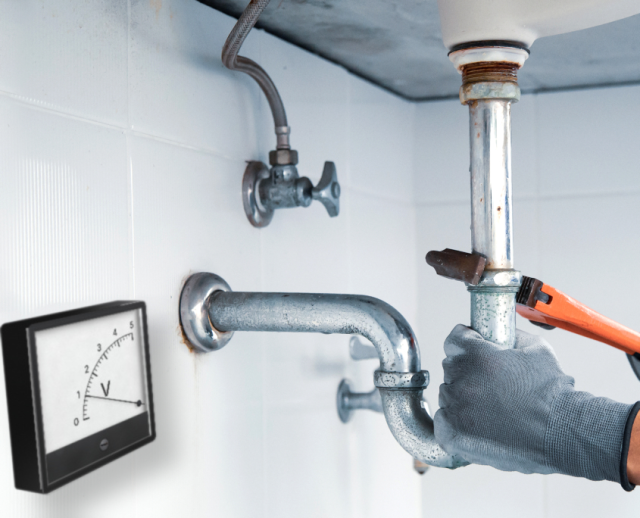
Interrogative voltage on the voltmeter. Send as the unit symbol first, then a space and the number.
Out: V 1
